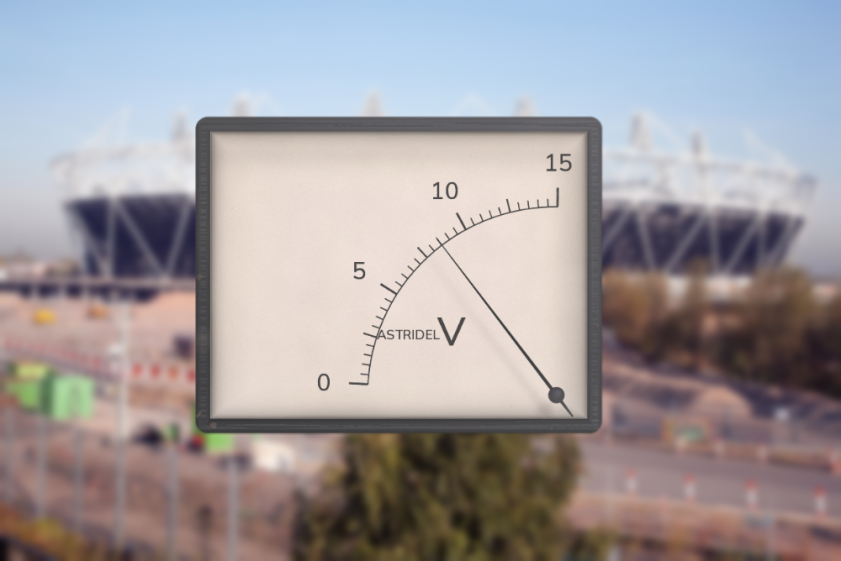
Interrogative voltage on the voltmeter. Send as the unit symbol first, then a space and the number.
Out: V 8.5
